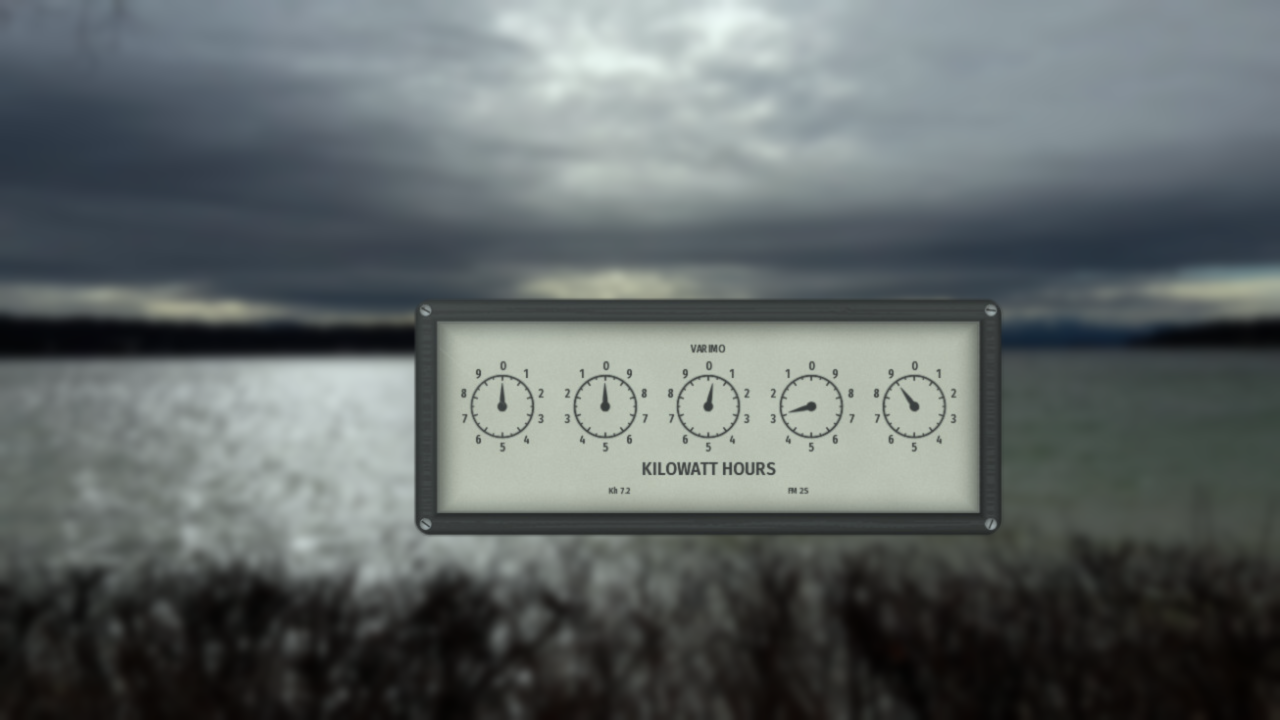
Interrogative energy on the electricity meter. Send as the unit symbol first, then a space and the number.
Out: kWh 29
